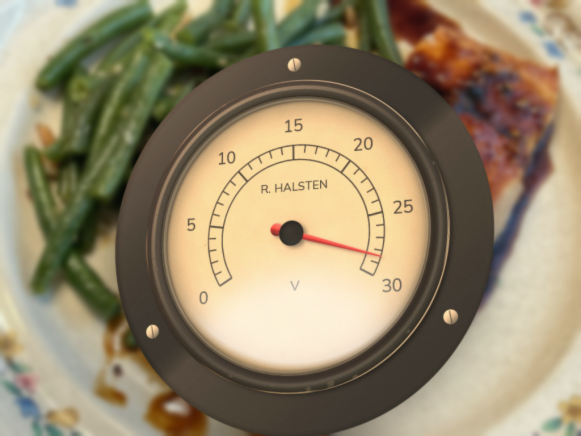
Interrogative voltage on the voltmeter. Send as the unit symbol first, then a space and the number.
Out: V 28.5
